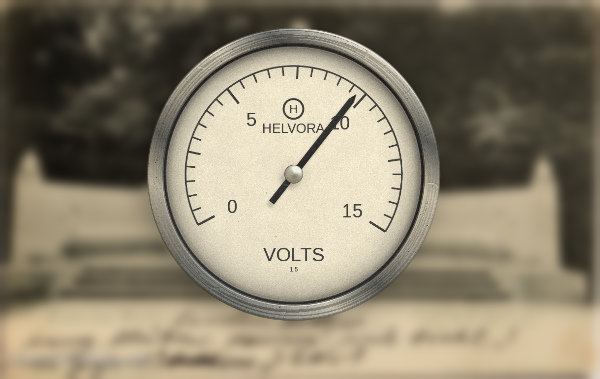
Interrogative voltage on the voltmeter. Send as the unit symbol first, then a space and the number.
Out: V 9.75
